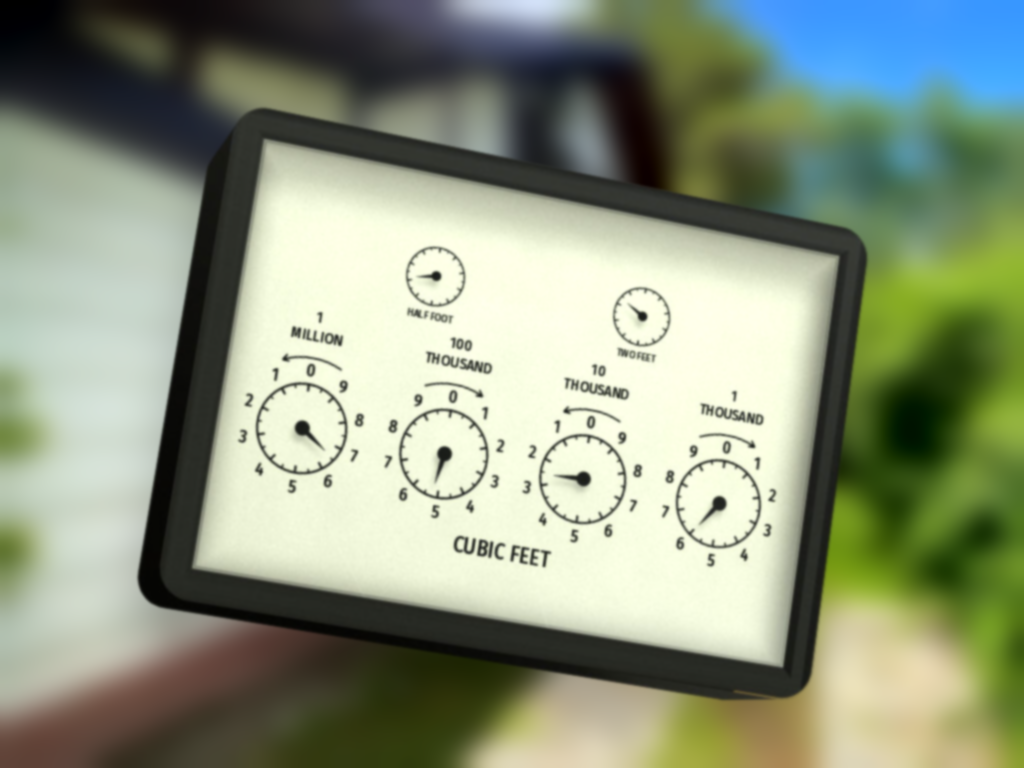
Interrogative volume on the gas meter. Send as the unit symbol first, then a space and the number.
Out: ft³ 652600
